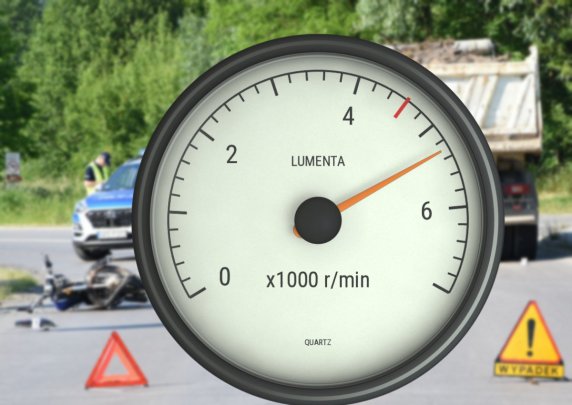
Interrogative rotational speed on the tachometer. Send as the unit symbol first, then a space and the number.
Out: rpm 5300
